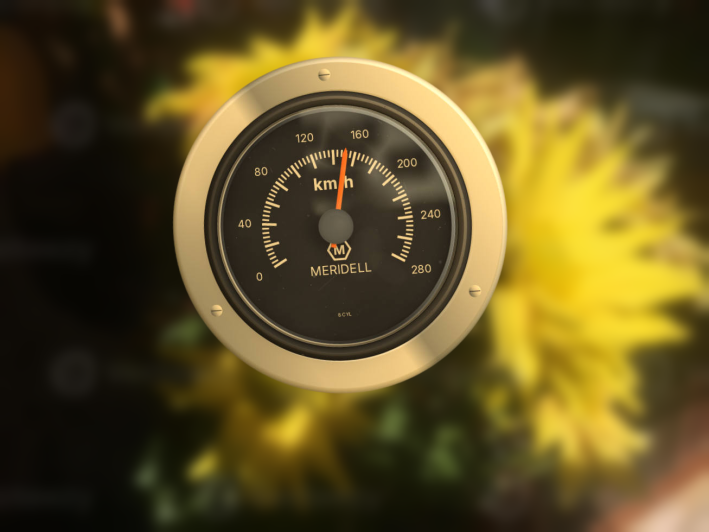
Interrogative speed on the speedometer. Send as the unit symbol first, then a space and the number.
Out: km/h 152
